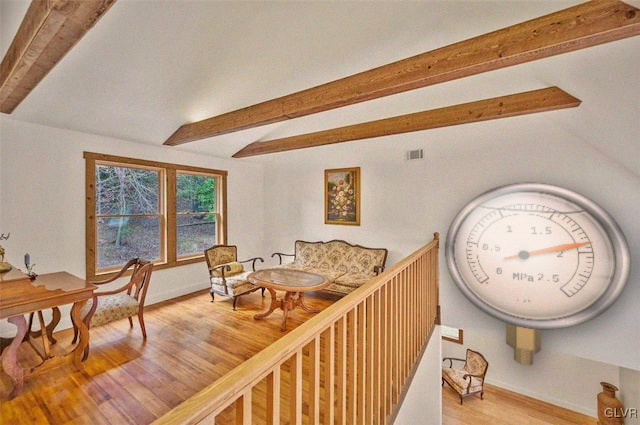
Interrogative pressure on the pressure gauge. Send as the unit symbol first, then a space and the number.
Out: MPa 1.9
